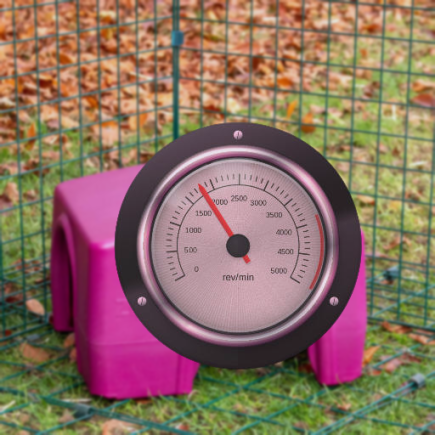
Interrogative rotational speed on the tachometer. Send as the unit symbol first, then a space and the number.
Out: rpm 1800
